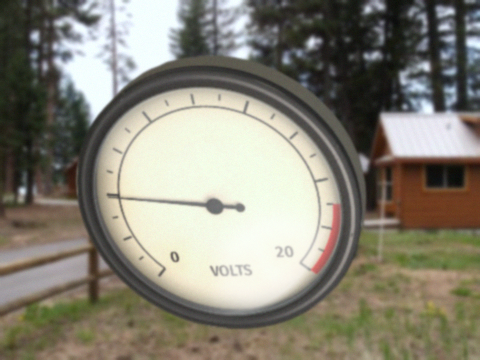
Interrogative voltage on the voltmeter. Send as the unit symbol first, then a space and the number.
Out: V 4
